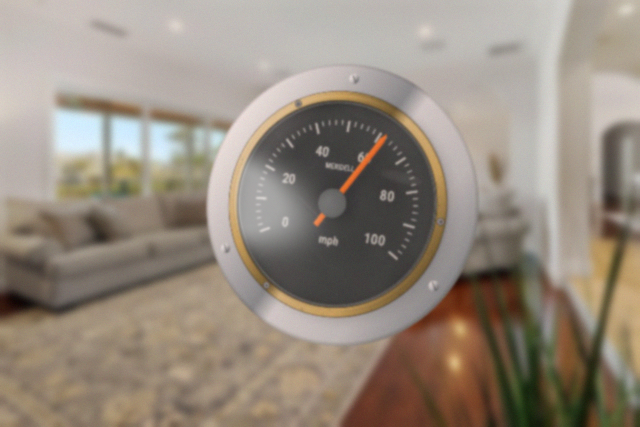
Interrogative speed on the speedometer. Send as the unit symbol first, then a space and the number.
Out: mph 62
